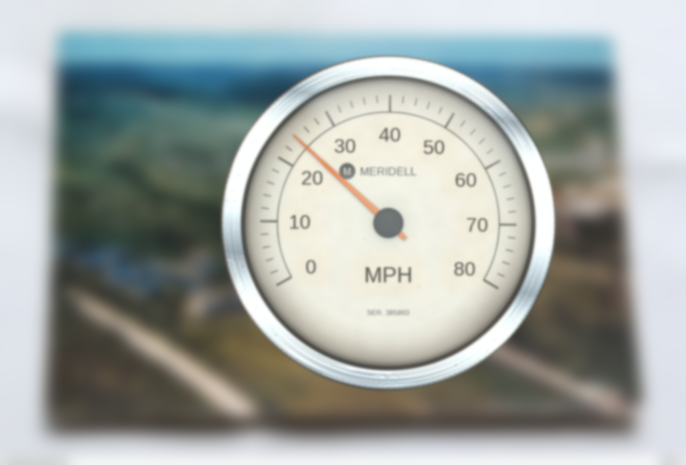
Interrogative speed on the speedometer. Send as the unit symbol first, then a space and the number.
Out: mph 24
